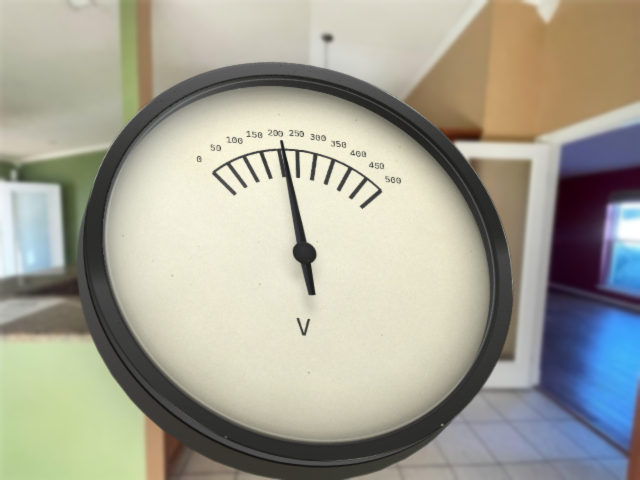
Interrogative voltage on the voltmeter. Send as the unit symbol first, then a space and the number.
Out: V 200
